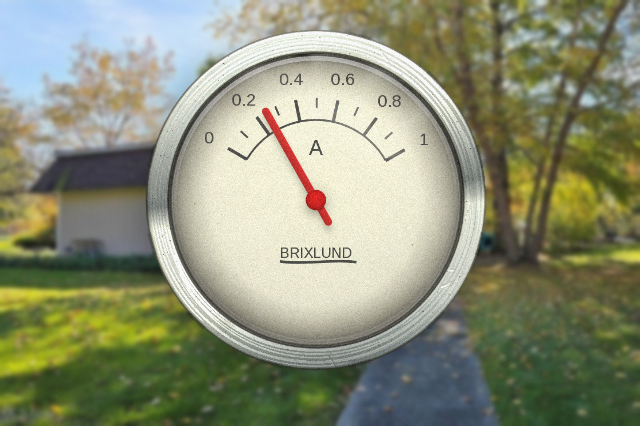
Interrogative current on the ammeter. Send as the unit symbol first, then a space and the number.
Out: A 0.25
